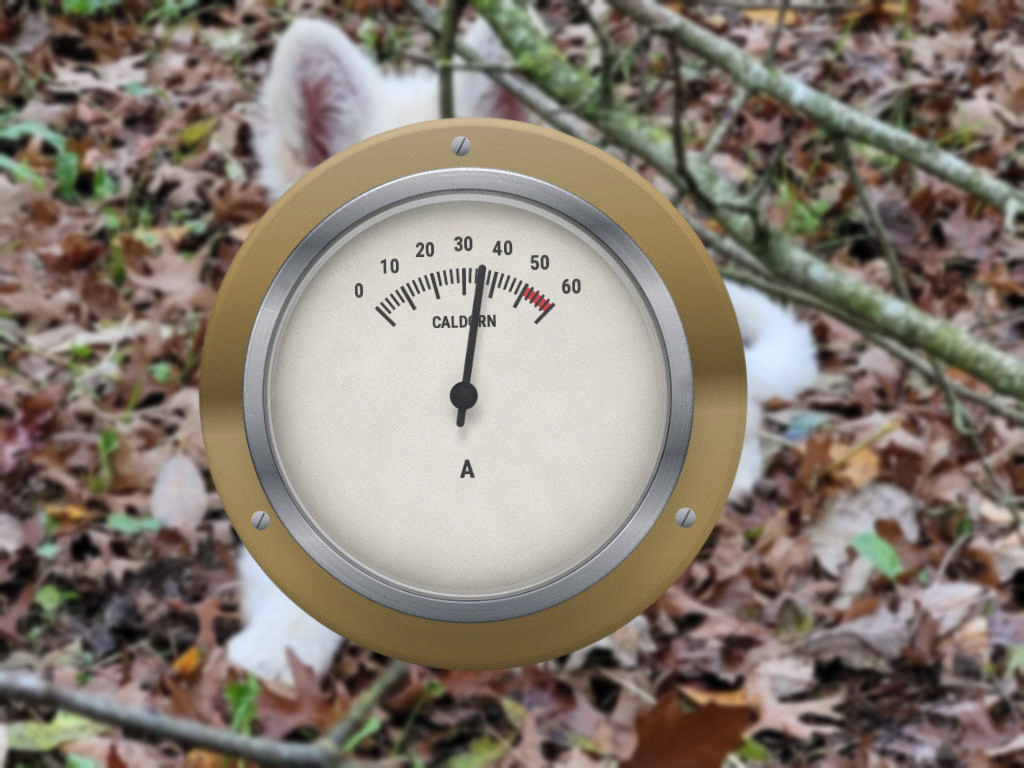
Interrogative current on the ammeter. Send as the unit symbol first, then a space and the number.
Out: A 36
